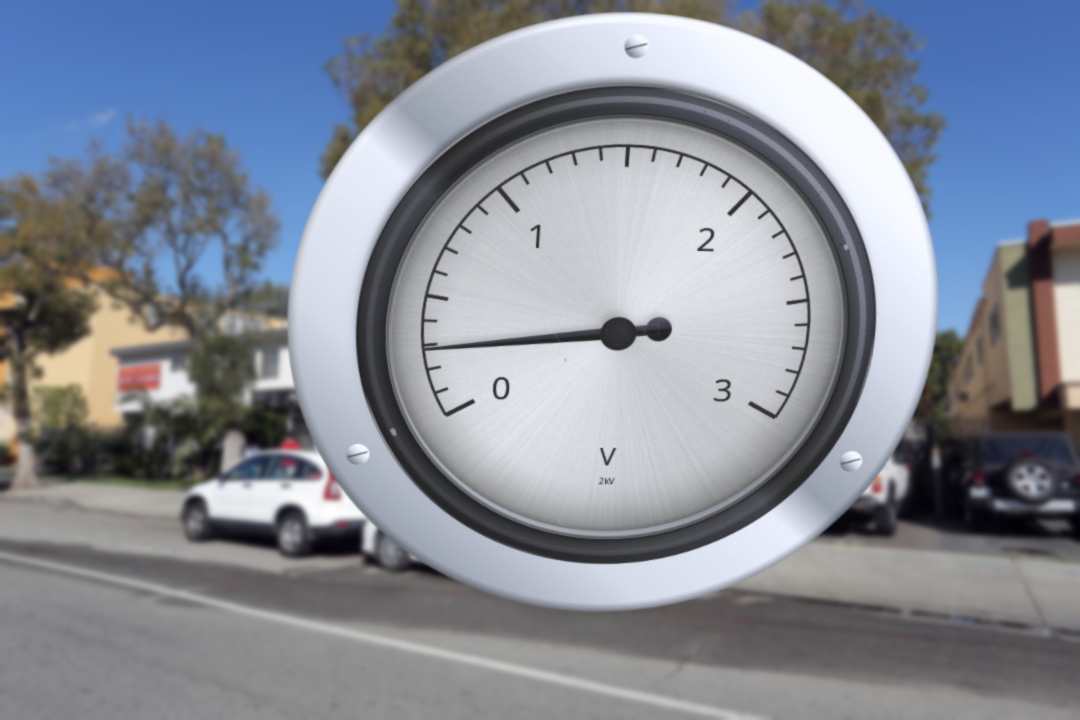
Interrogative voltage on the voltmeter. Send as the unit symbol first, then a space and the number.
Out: V 0.3
